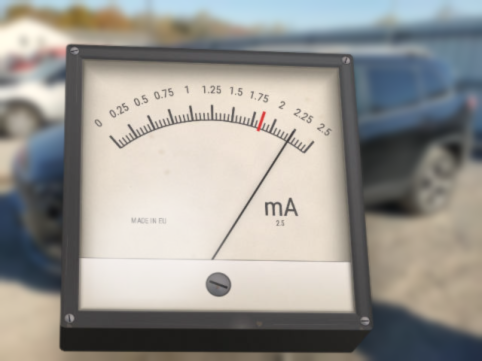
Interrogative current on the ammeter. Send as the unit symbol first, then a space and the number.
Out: mA 2.25
